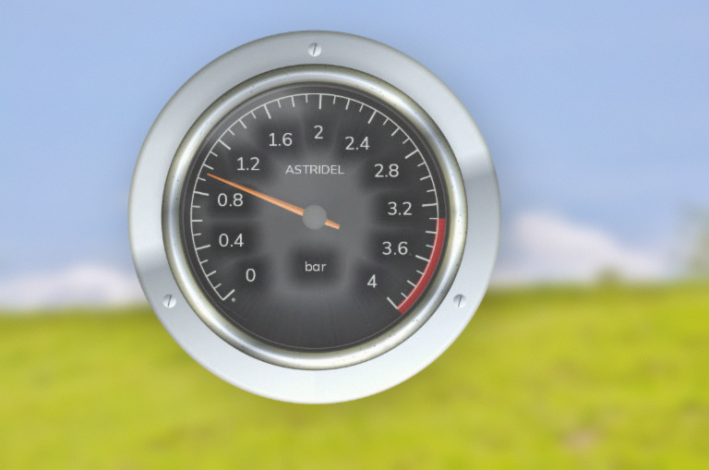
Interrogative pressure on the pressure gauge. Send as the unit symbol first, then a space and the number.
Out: bar 0.95
